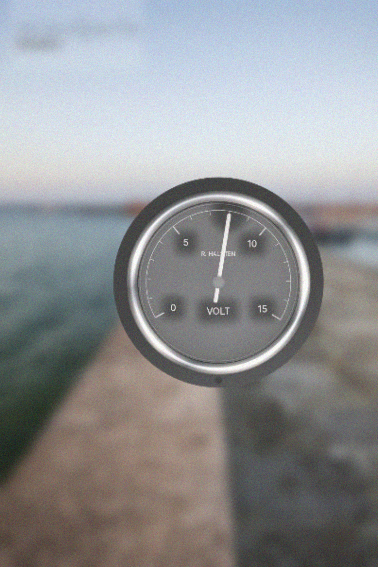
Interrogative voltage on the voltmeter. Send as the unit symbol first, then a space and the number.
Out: V 8
